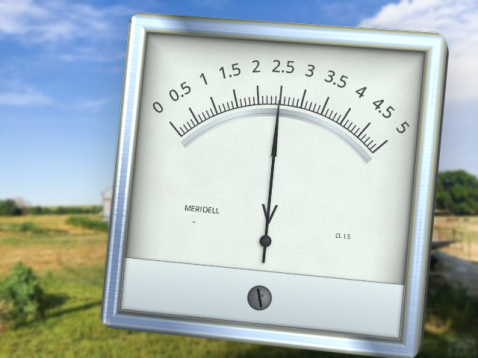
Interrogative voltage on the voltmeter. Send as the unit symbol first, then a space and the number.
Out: V 2.5
